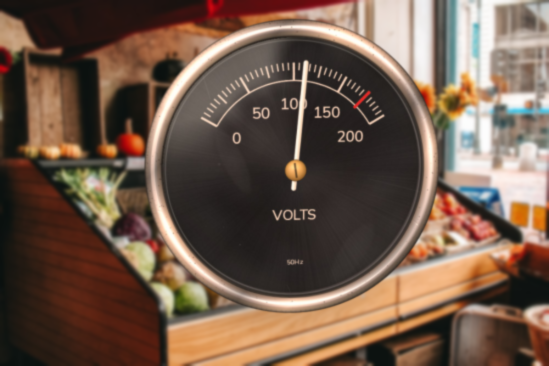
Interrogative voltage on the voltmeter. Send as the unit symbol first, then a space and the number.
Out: V 110
